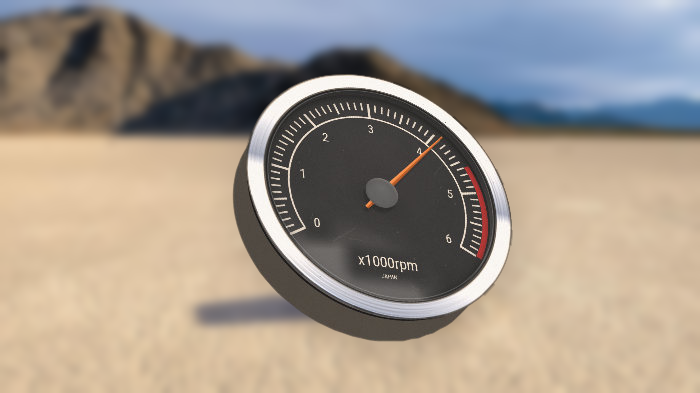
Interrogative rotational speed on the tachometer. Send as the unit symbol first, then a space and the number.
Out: rpm 4100
